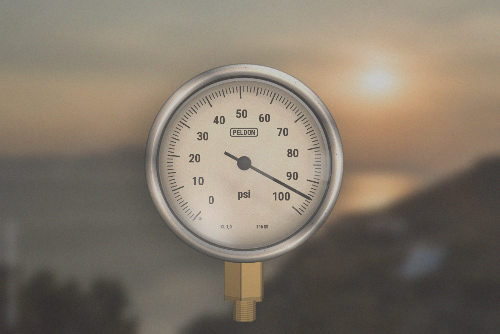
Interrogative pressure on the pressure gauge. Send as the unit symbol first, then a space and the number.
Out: psi 95
